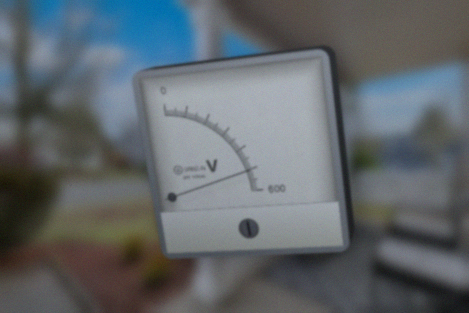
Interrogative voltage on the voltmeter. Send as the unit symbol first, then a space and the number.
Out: V 500
